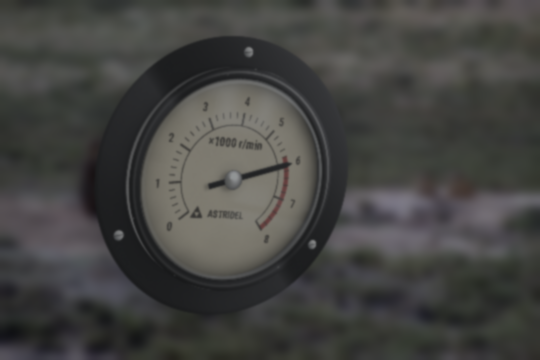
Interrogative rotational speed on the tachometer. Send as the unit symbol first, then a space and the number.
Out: rpm 6000
